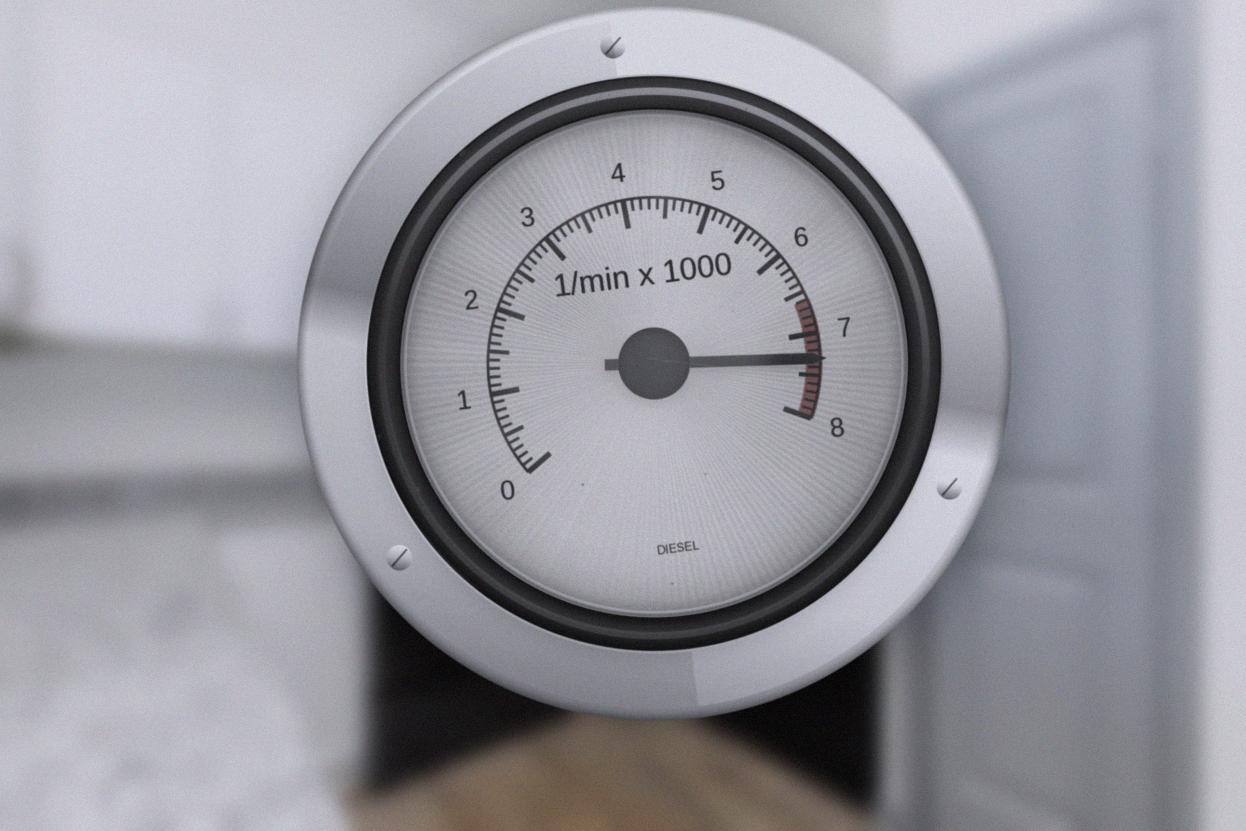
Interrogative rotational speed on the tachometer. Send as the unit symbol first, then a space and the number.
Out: rpm 7300
